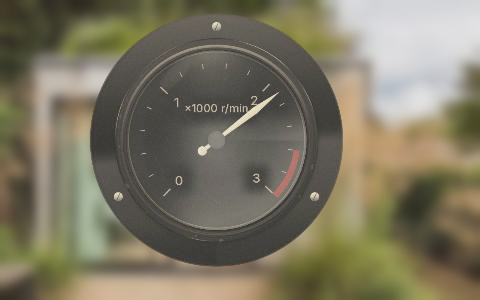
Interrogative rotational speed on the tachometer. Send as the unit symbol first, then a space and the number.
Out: rpm 2100
